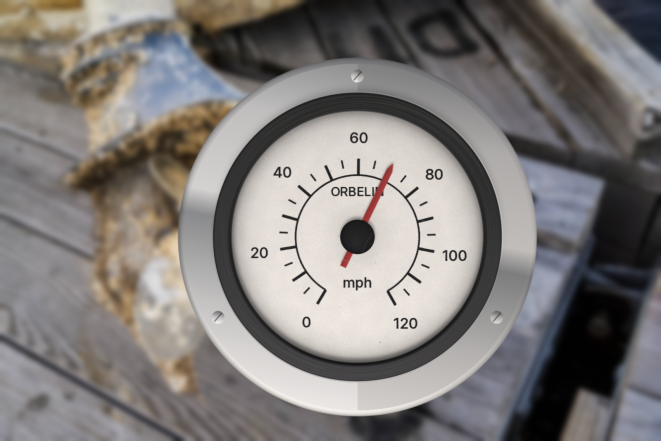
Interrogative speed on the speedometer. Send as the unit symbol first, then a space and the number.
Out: mph 70
